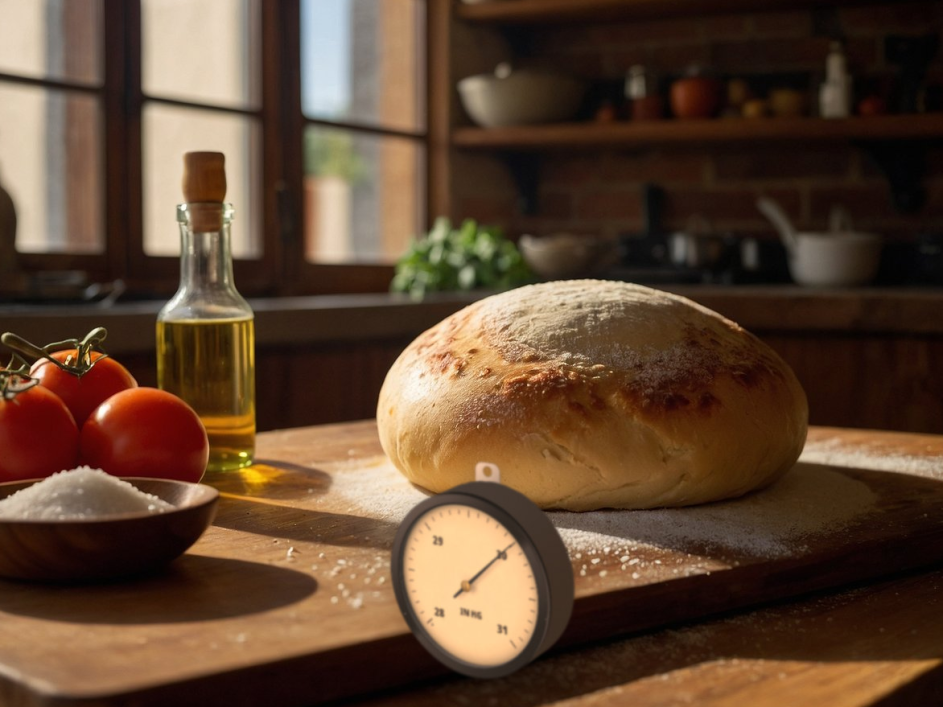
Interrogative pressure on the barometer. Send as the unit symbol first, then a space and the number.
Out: inHg 30
